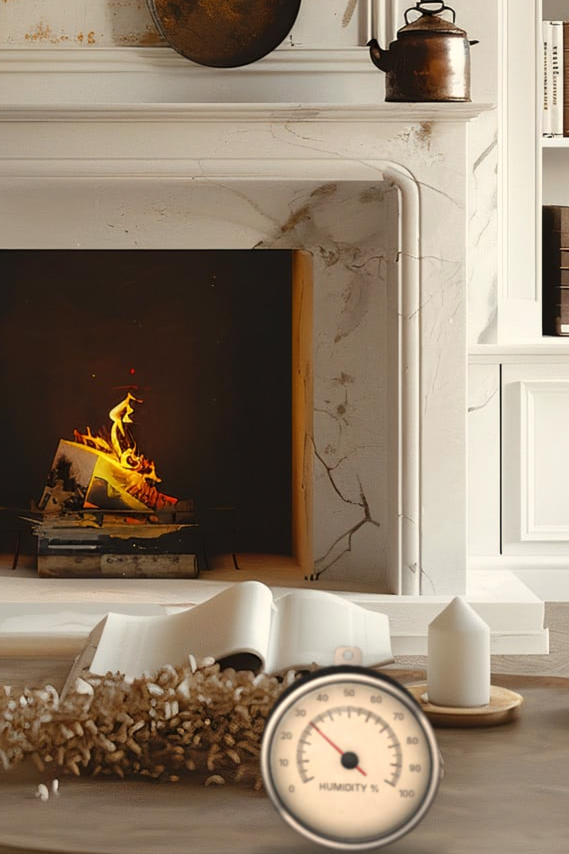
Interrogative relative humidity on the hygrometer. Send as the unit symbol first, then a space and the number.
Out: % 30
